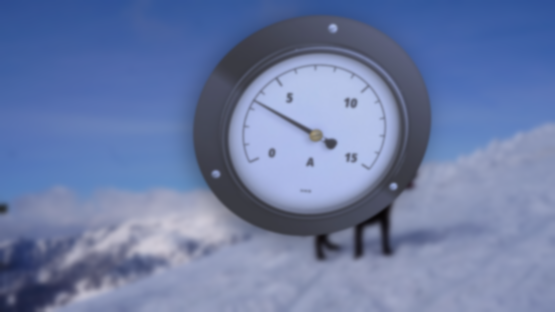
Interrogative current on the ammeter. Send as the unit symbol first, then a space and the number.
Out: A 3.5
